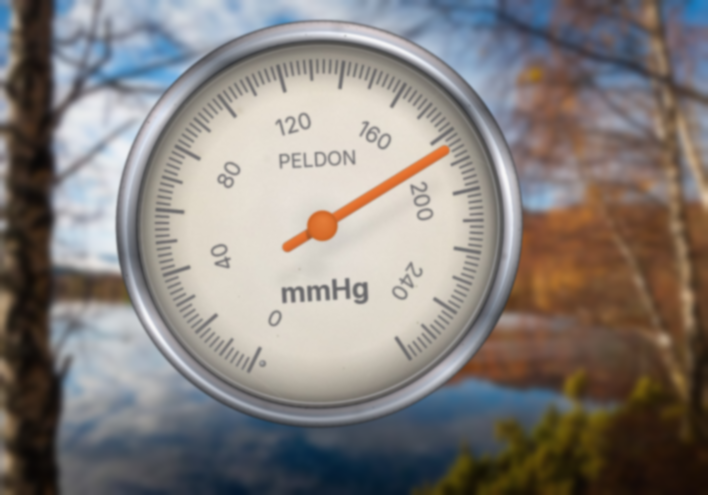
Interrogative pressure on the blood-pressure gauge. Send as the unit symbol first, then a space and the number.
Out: mmHg 184
